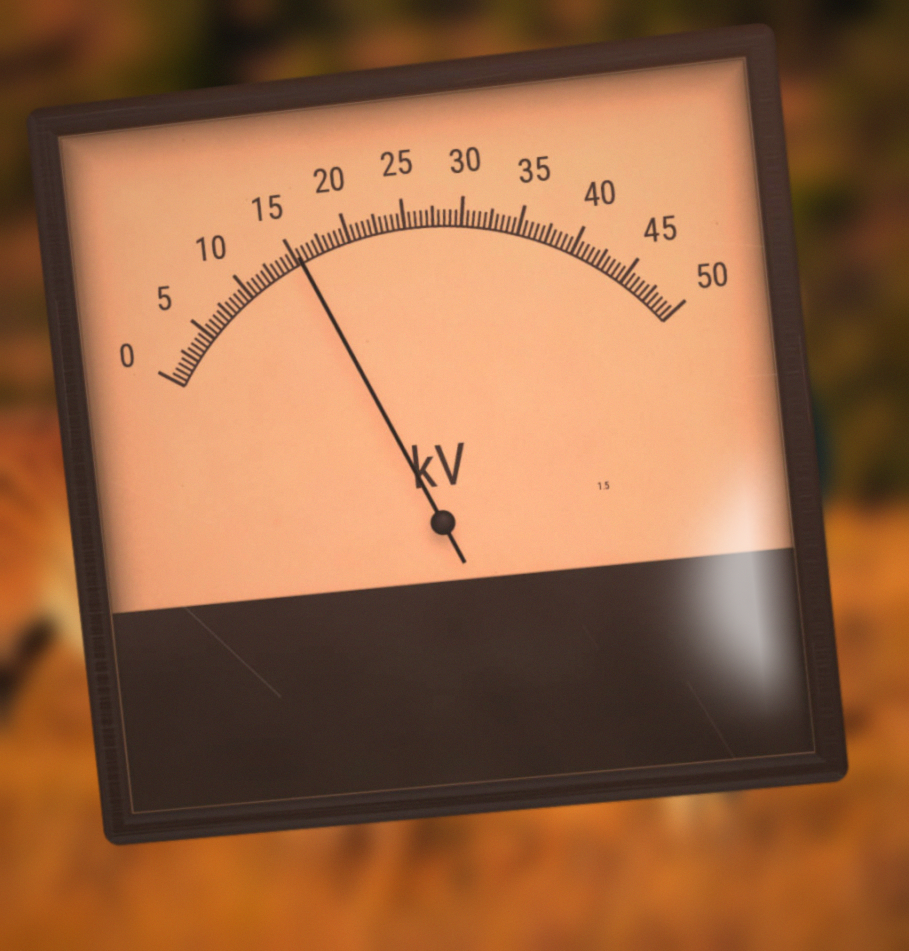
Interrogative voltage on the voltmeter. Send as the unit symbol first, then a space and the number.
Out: kV 15.5
